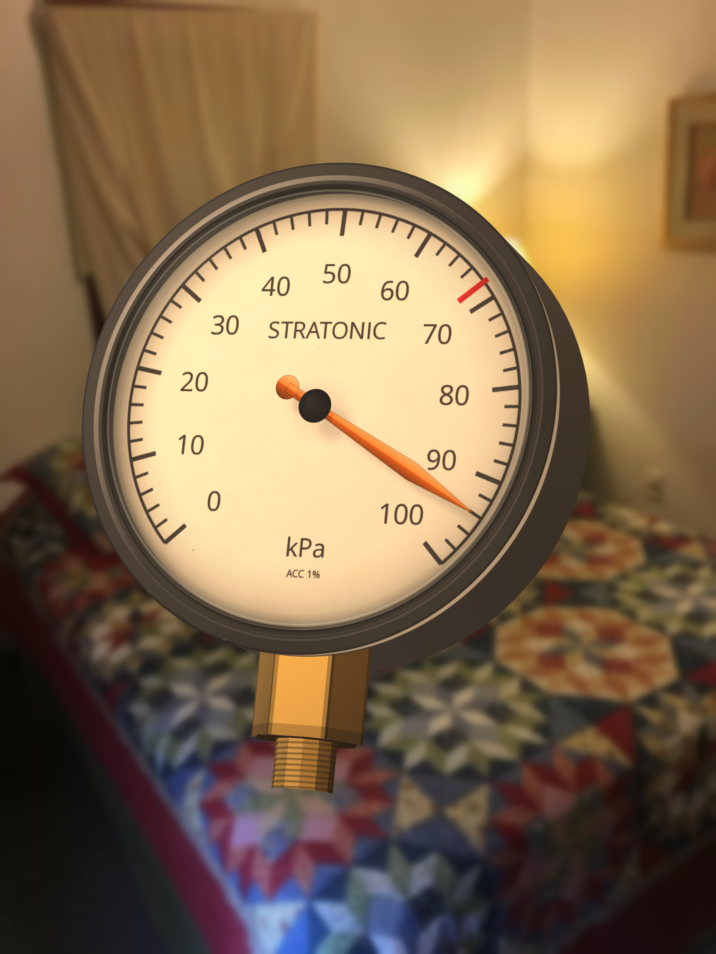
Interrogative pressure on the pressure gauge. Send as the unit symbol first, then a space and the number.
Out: kPa 94
